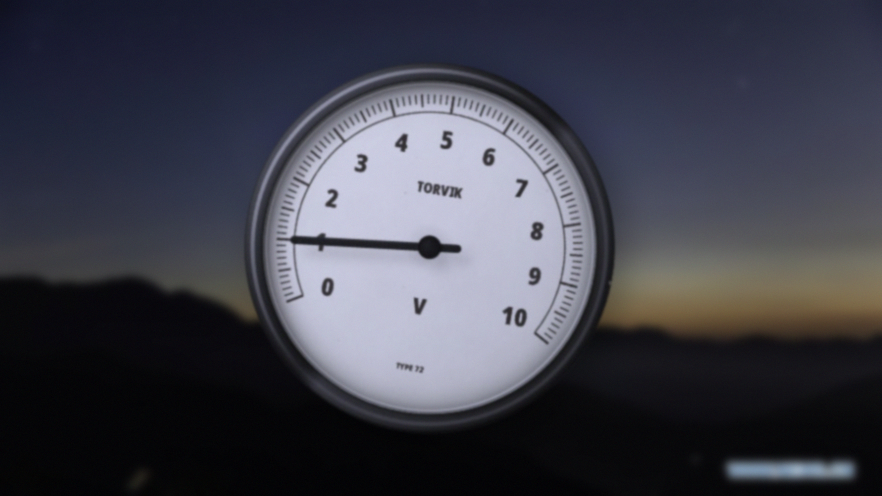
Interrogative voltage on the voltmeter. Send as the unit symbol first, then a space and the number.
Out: V 1
